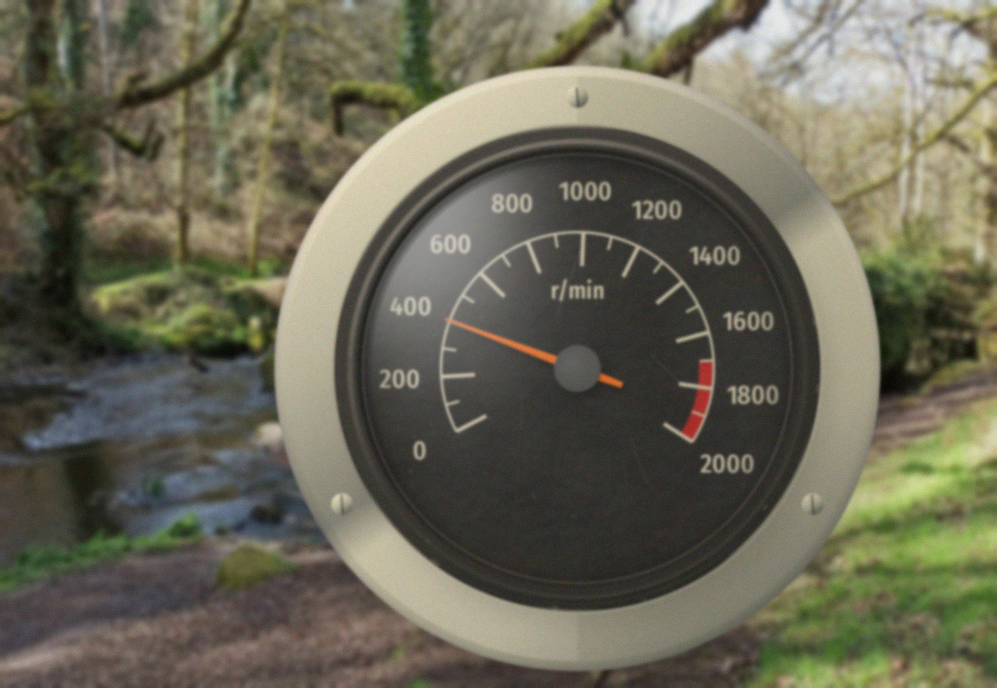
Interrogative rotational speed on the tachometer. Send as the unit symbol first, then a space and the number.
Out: rpm 400
